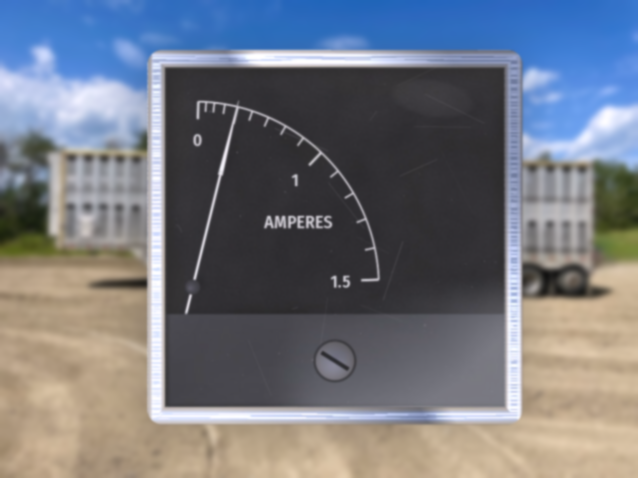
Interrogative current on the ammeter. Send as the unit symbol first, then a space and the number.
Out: A 0.5
